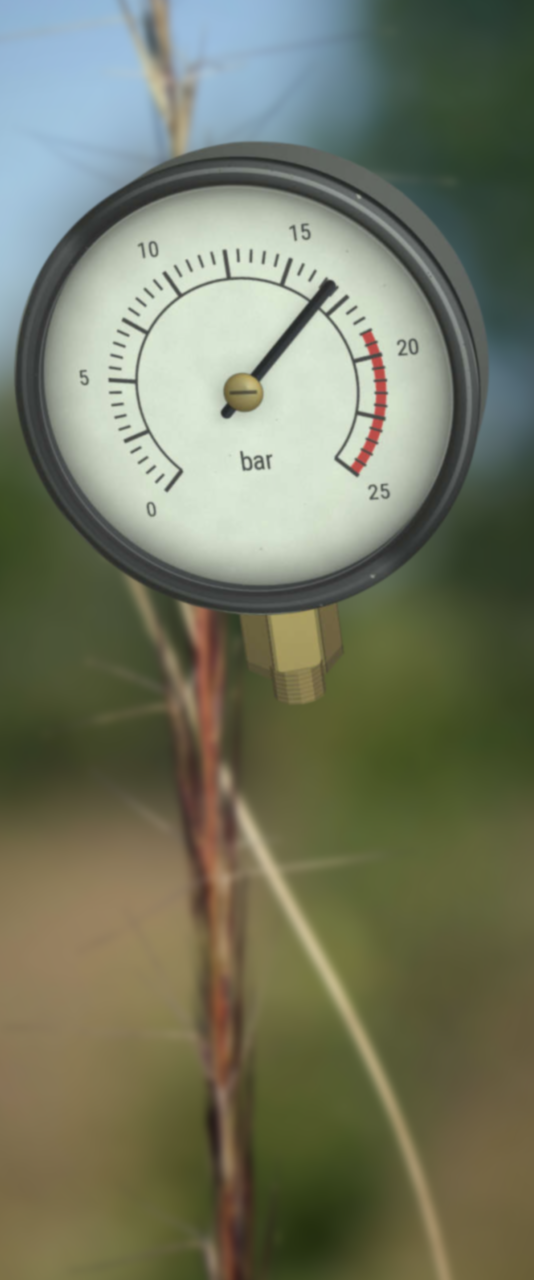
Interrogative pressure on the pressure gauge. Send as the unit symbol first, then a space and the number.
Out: bar 16.75
